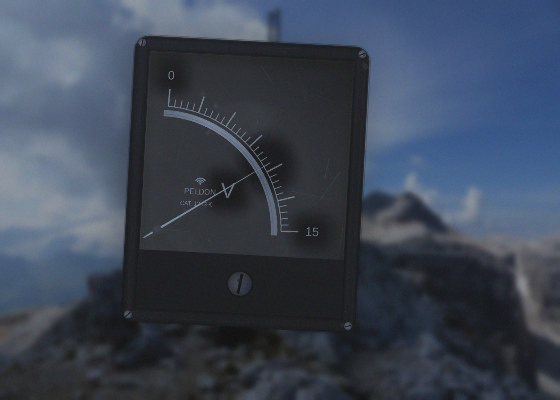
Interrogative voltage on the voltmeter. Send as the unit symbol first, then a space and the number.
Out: V 9.5
